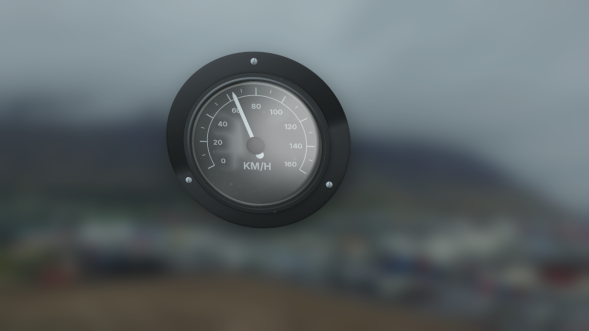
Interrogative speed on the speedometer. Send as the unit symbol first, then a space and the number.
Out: km/h 65
